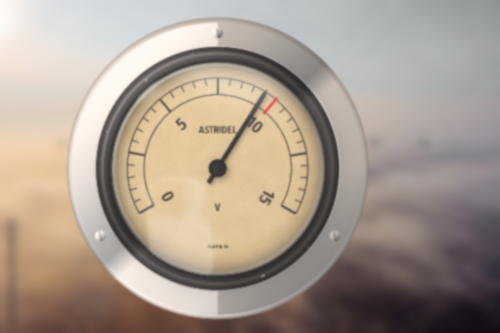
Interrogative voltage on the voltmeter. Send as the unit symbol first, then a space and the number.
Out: V 9.5
